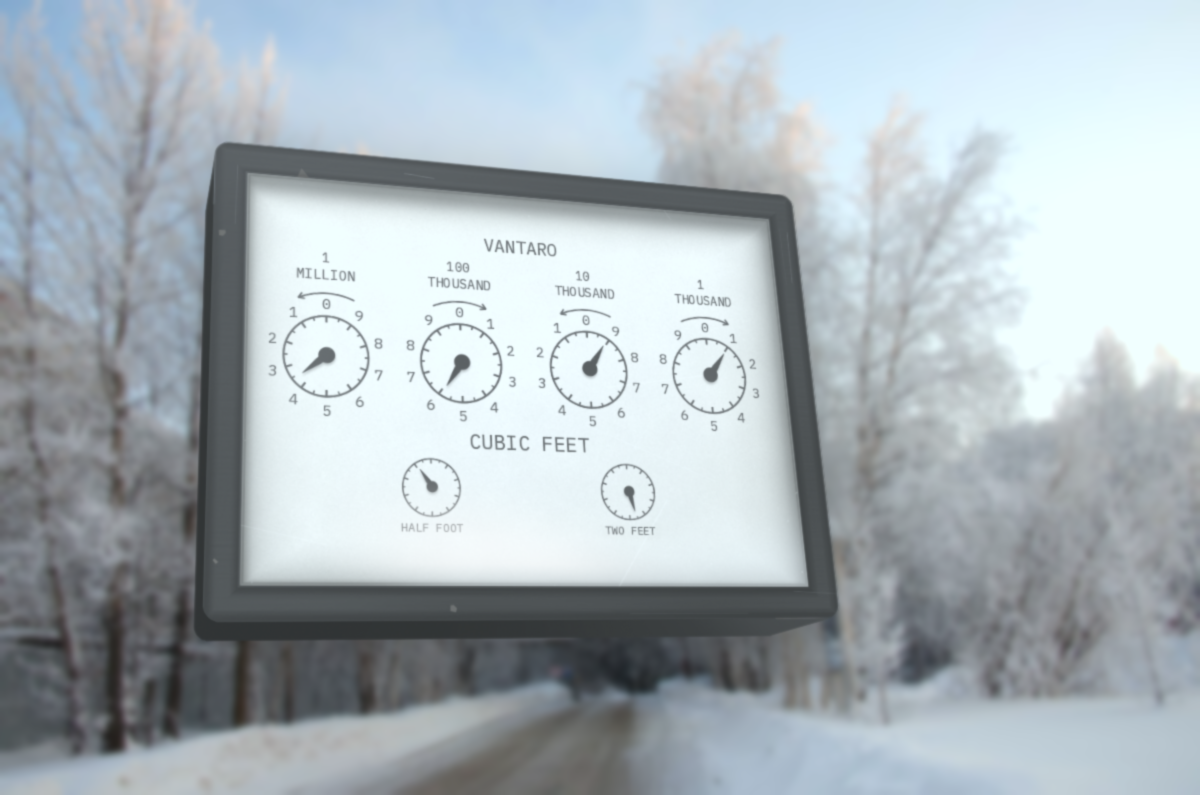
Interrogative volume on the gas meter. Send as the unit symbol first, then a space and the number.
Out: ft³ 359100
